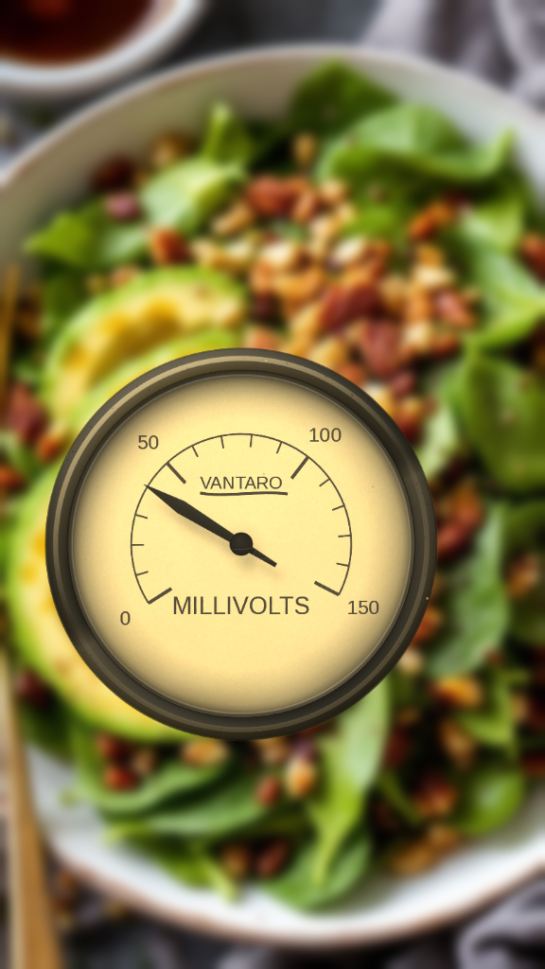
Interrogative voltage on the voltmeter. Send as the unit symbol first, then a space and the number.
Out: mV 40
